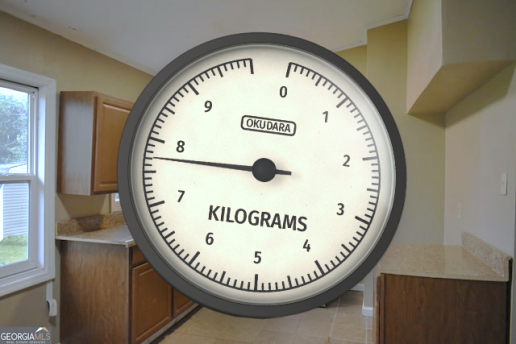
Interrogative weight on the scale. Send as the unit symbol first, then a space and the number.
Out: kg 7.7
